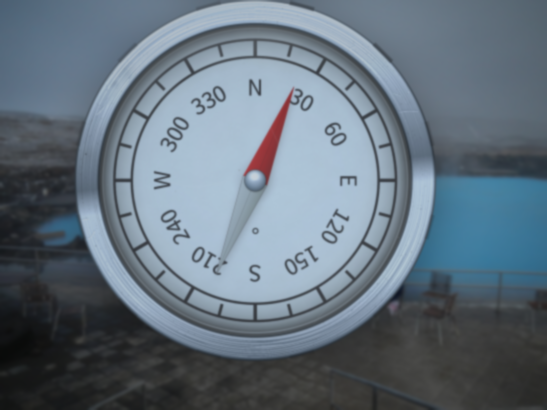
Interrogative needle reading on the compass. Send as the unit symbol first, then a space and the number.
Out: ° 22.5
